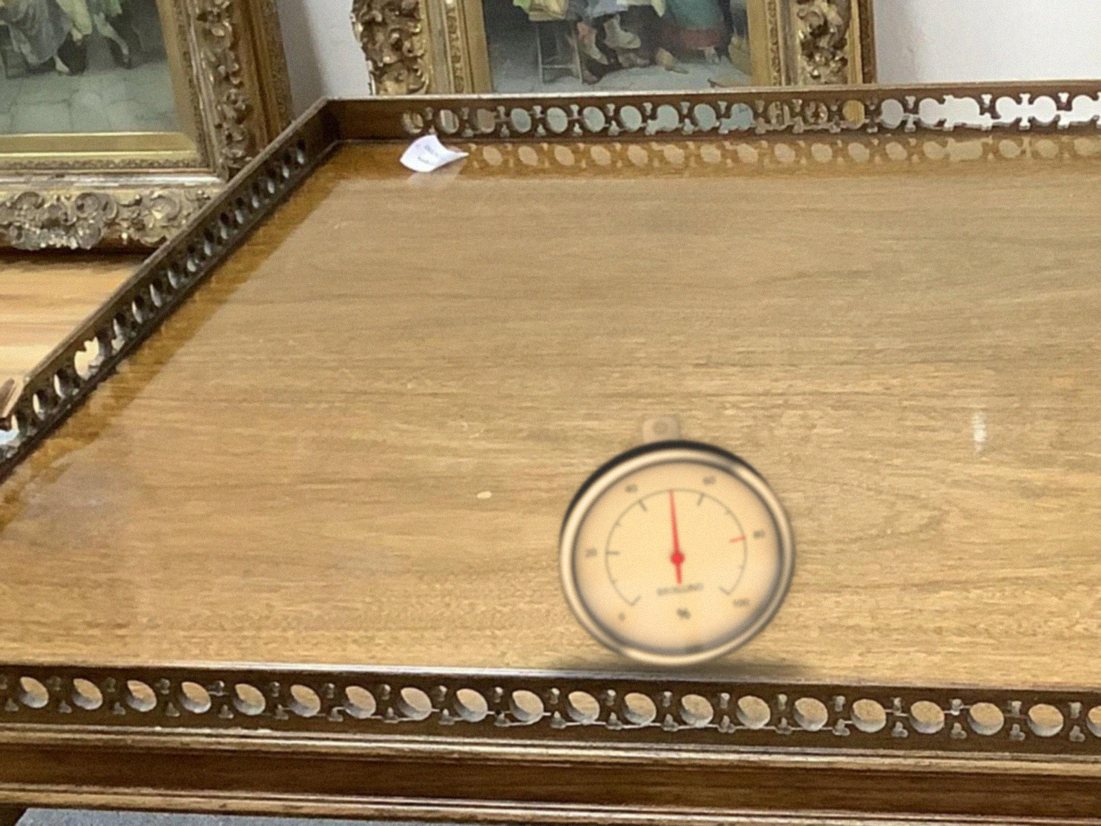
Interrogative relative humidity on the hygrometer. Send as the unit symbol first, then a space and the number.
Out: % 50
